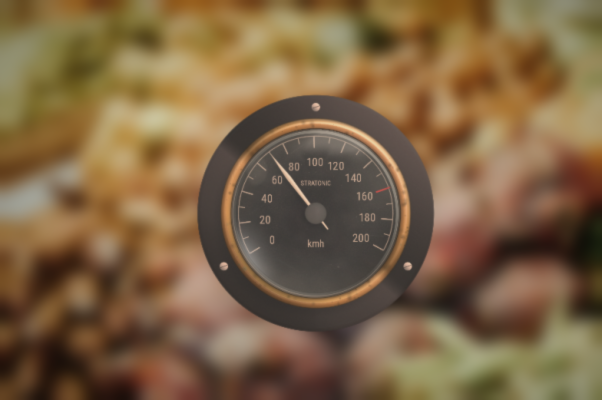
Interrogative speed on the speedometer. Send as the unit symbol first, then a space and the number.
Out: km/h 70
